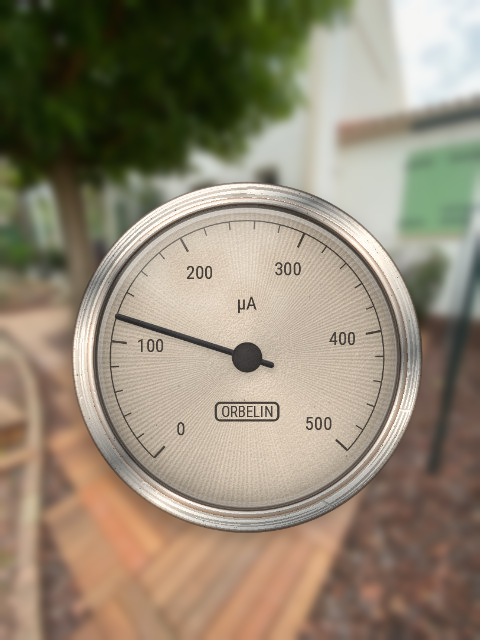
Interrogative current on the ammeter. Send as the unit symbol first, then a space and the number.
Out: µA 120
